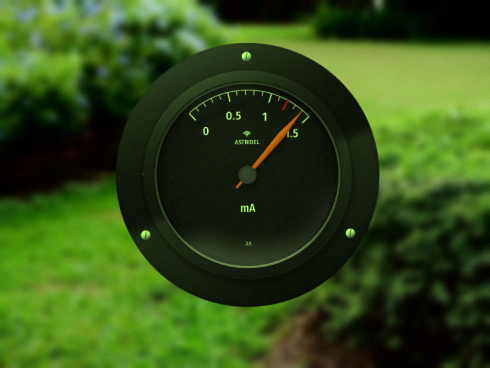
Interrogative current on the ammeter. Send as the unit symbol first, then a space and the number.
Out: mA 1.4
